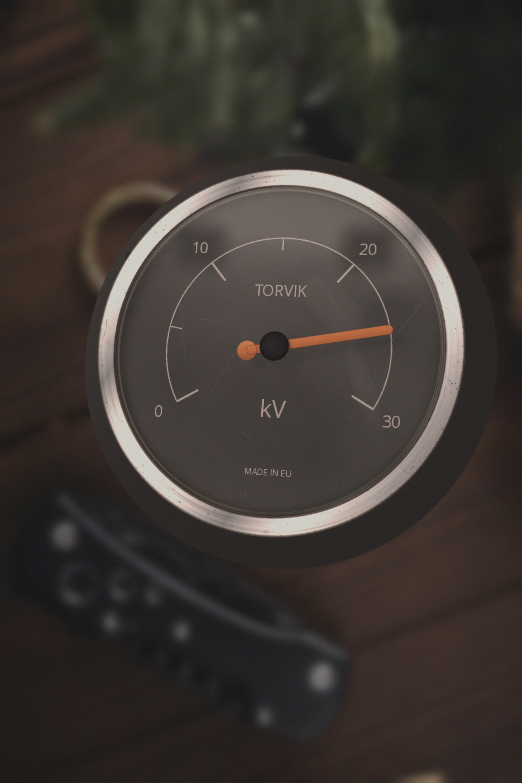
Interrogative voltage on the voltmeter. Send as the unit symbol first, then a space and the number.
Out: kV 25
